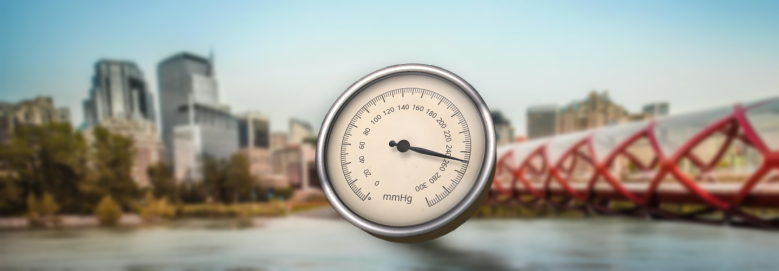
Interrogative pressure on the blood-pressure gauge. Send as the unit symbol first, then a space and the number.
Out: mmHg 250
